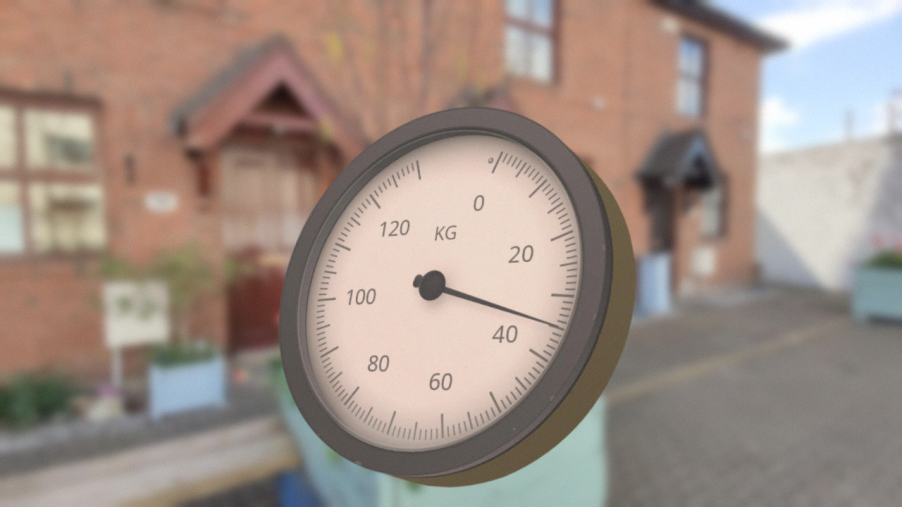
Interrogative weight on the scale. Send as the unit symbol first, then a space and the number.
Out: kg 35
